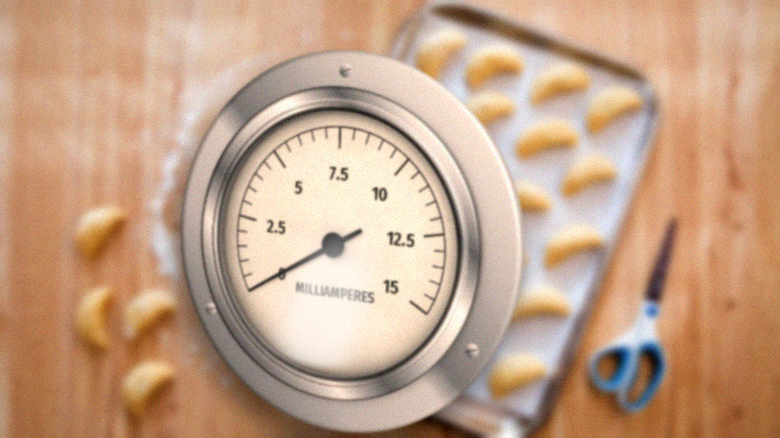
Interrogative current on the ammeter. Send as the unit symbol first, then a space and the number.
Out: mA 0
